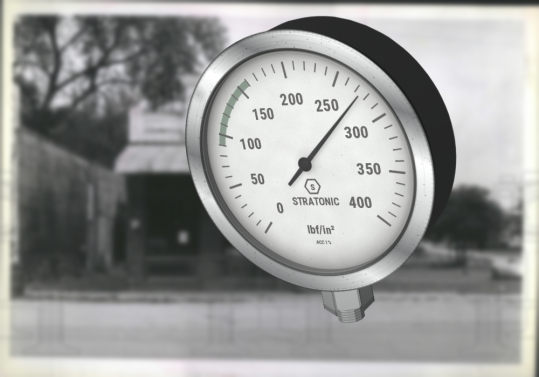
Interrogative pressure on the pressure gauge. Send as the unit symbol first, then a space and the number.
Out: psi 275
